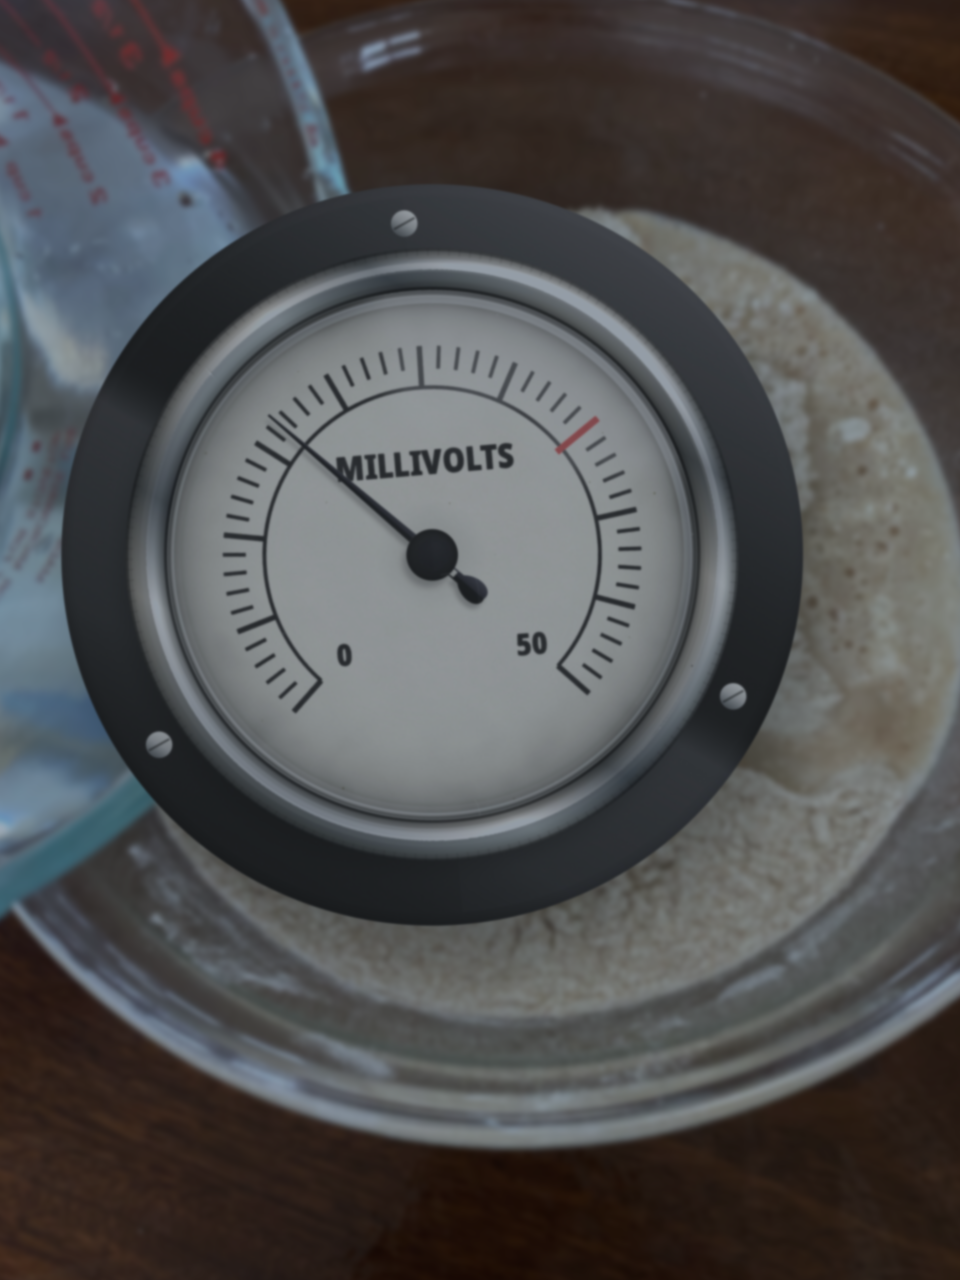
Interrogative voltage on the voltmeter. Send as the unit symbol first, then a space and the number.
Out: mV 16.5
